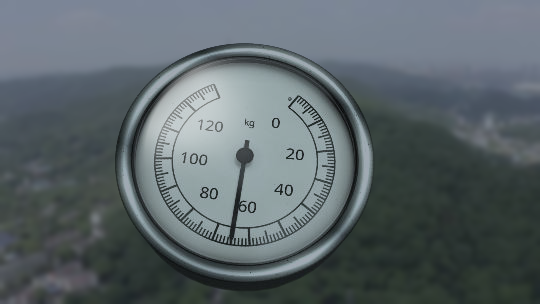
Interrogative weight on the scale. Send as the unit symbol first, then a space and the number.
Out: kg 65
